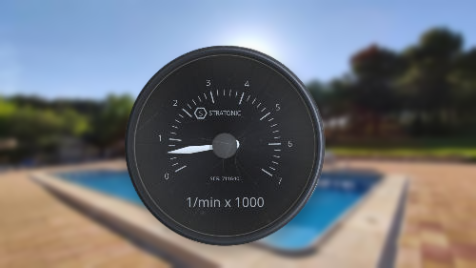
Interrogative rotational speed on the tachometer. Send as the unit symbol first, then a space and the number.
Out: rpm 600
